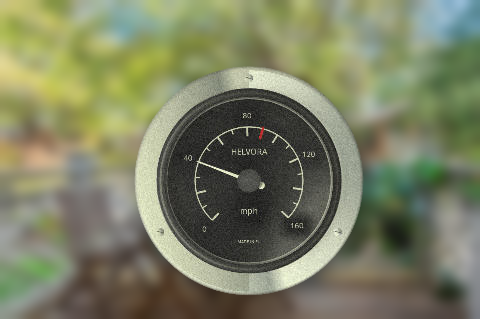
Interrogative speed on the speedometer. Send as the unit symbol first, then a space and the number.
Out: mph 40
